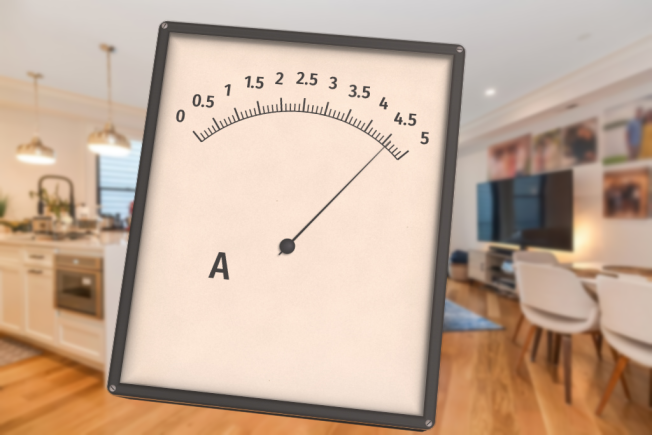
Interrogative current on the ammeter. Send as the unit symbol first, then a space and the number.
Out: A 4.6
